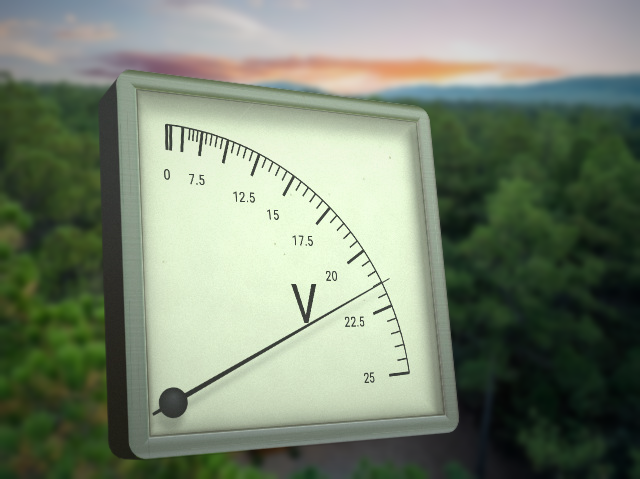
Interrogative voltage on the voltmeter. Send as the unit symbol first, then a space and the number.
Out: V 21.5
